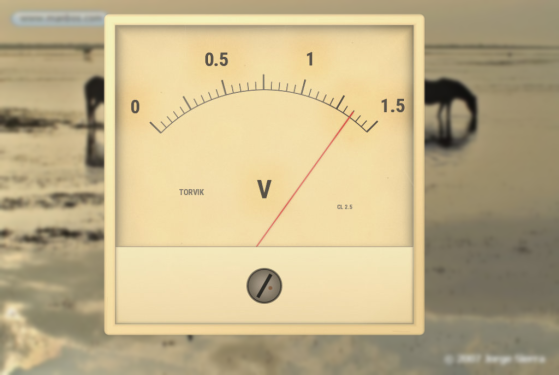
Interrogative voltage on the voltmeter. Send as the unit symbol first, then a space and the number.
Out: V 1.35
